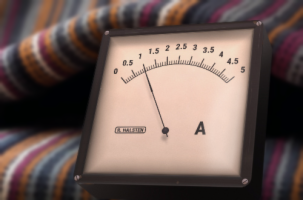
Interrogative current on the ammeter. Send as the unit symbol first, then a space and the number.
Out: A 1
